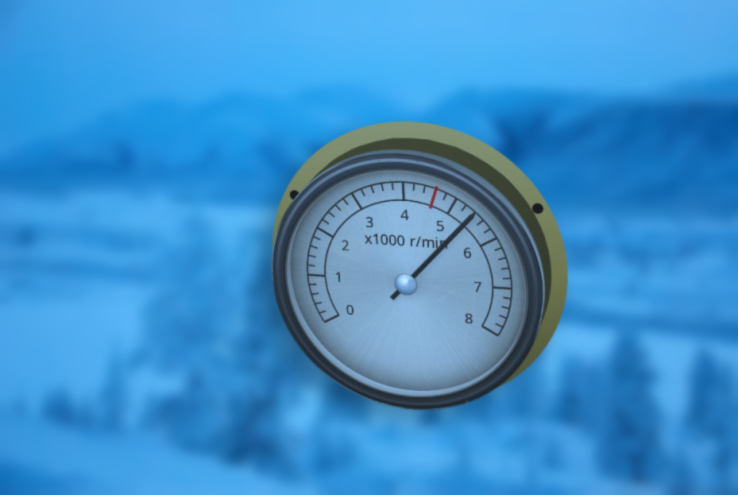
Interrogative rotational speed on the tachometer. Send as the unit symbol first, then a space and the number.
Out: rpm 5400
